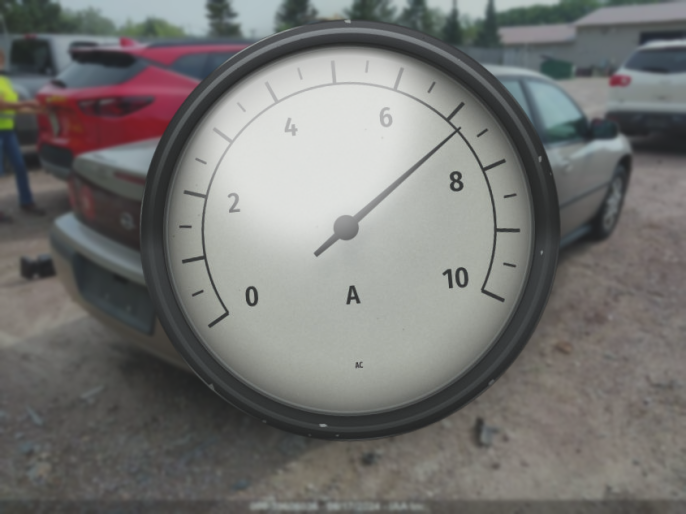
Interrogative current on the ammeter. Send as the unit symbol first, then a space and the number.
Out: A 7.25
